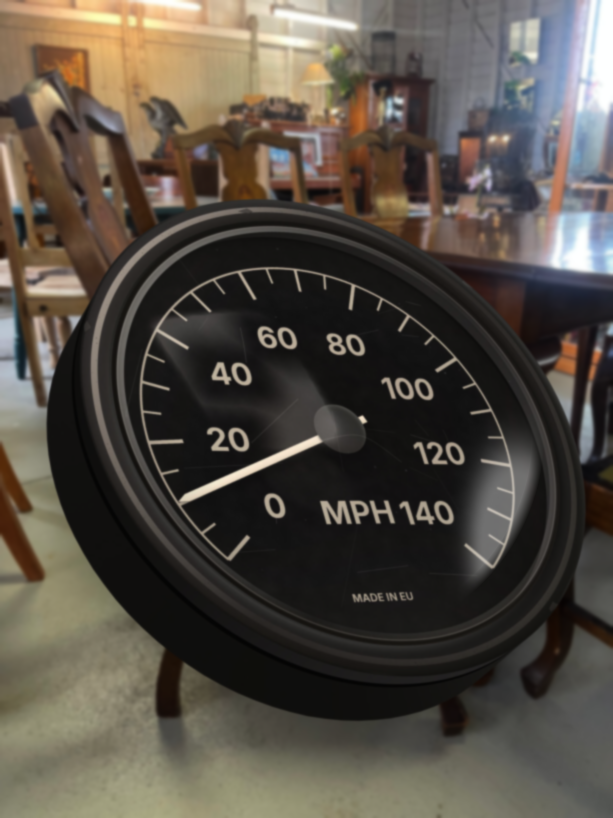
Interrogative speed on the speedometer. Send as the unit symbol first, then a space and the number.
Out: mph 10
